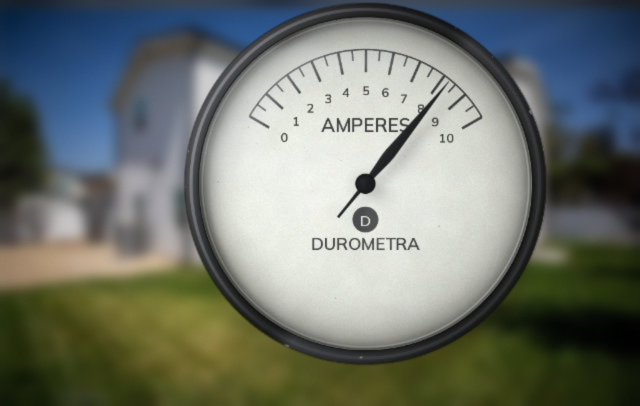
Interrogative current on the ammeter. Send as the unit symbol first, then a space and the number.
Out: A 8.25
